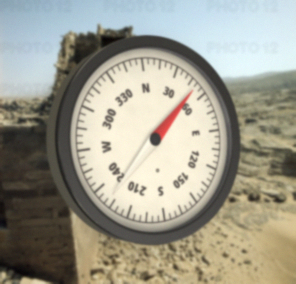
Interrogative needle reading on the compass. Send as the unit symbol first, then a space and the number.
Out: ° 50
